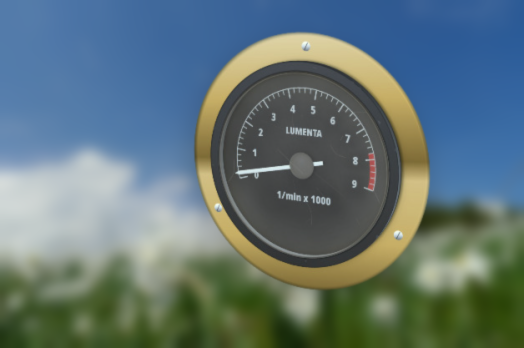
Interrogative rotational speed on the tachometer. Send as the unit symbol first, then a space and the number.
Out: rpm 200
